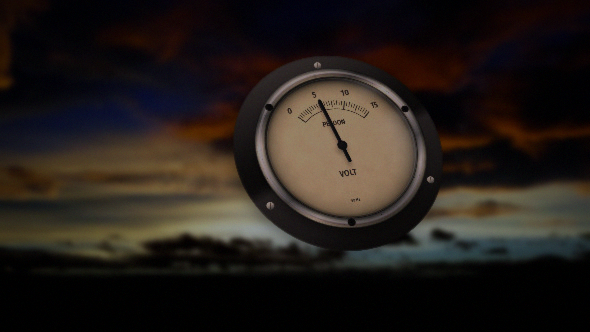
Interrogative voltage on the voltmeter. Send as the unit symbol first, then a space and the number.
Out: V 5
